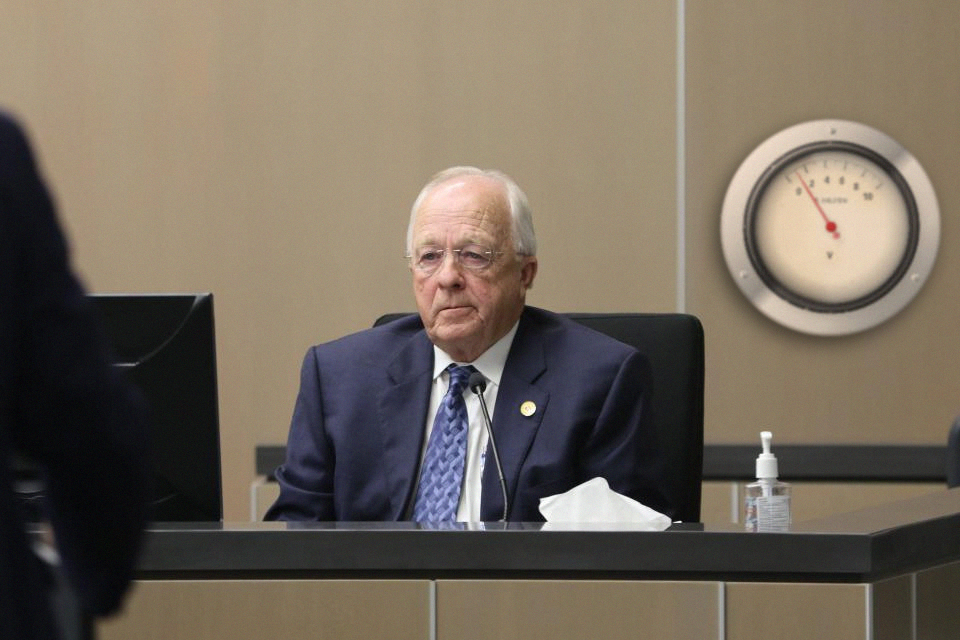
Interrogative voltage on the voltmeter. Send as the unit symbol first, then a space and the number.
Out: V 1
